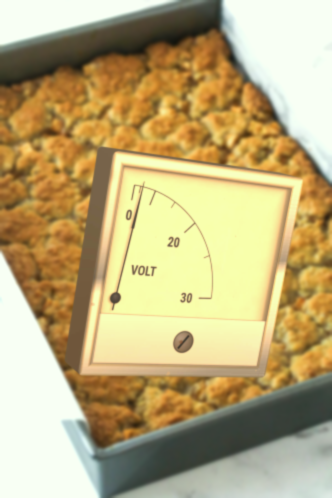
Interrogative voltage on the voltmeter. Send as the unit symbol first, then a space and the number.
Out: V 5
